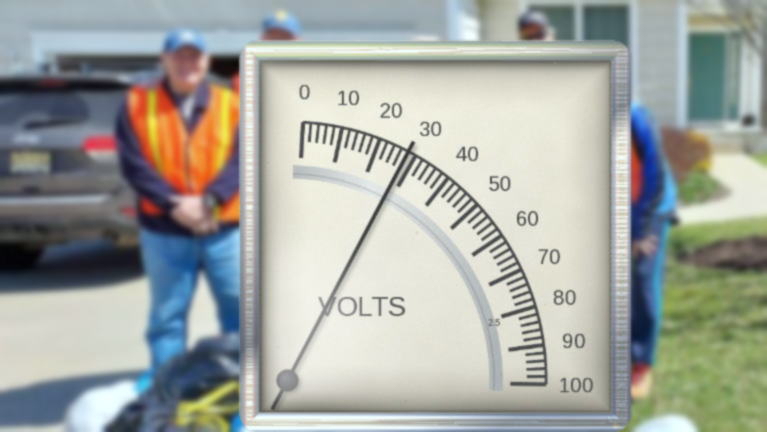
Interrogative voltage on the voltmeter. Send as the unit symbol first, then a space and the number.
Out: V 28
